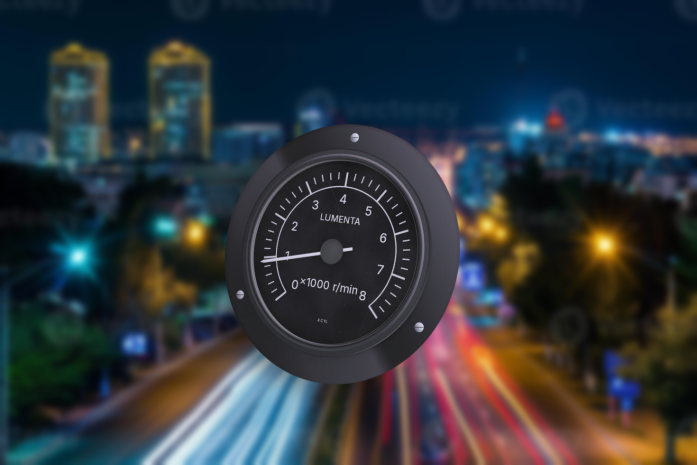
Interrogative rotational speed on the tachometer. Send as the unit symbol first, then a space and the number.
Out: rpm 900
